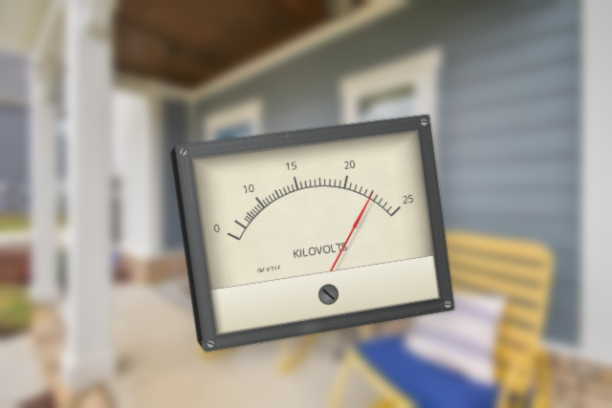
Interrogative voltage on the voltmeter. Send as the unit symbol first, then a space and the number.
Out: kV 22.5
